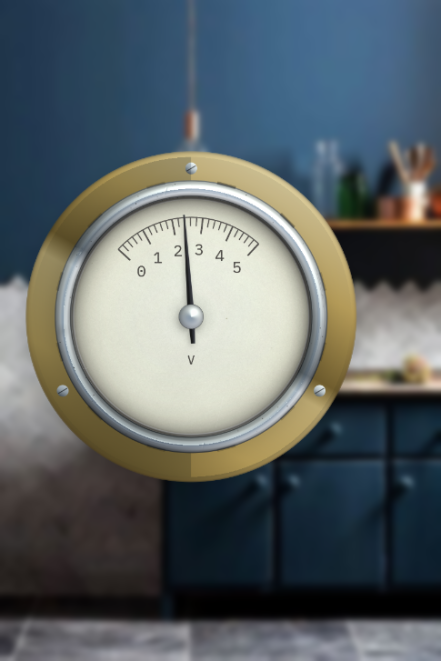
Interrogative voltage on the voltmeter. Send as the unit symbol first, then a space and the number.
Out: V 2.4
